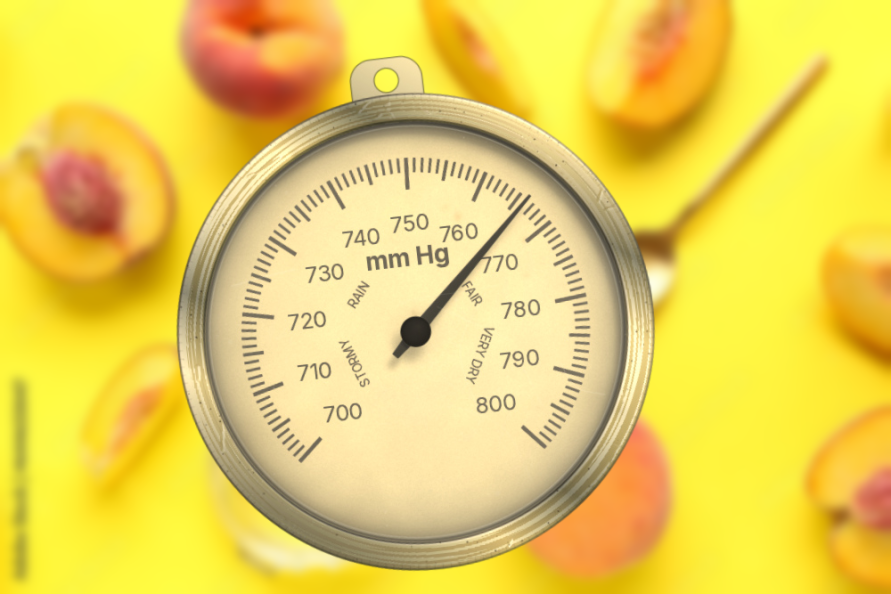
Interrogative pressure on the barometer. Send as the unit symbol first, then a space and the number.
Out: mmHg 766
